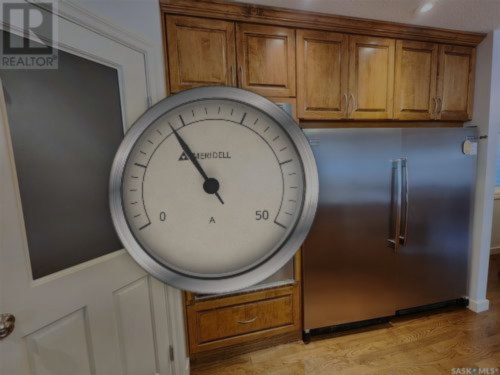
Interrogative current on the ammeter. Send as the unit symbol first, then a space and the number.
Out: A 18
